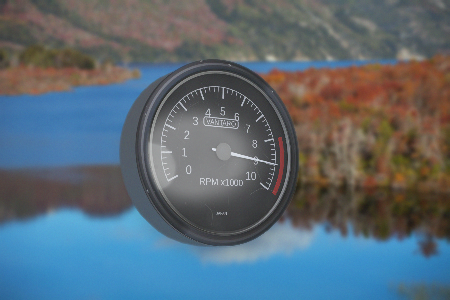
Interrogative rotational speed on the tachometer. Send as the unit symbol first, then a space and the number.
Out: rpm 9000
